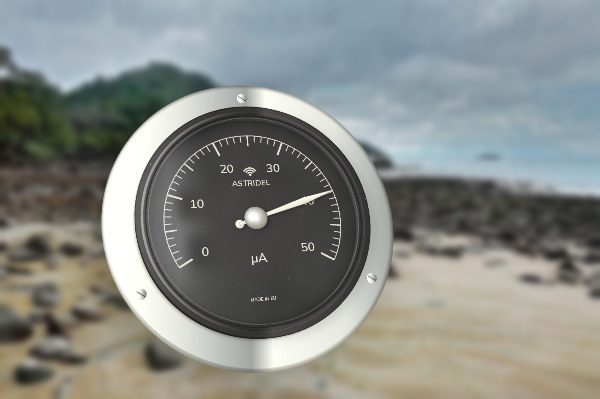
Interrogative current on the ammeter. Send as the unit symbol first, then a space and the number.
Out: µA 40
